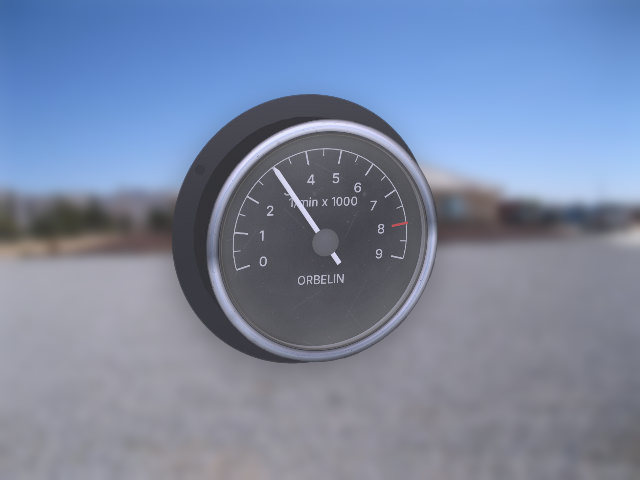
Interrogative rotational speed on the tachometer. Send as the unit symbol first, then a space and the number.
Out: rpm 3000
